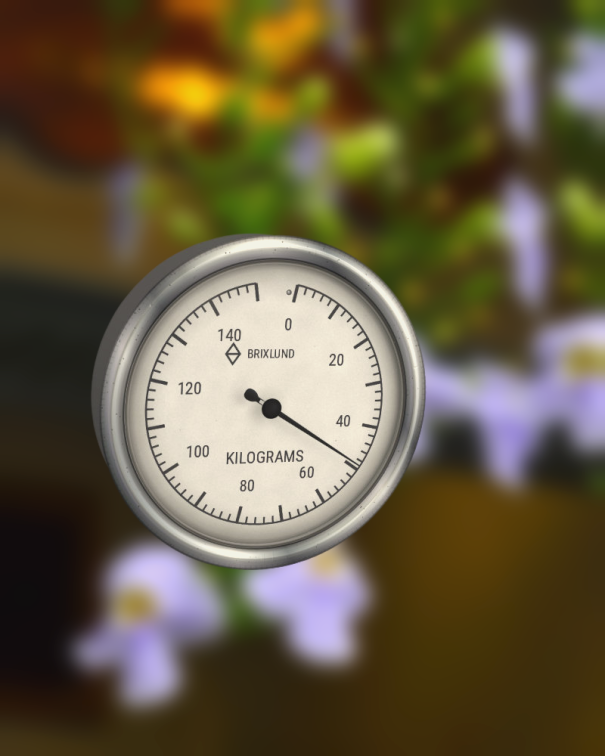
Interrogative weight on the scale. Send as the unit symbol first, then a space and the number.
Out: kg 49
